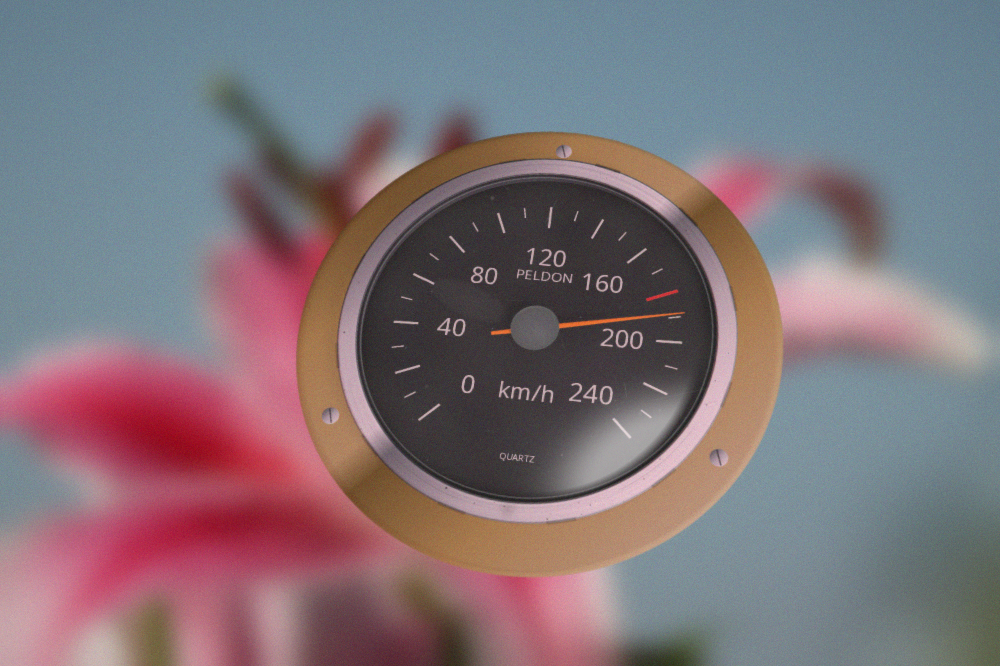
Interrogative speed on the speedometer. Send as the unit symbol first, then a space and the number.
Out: km/h 190
